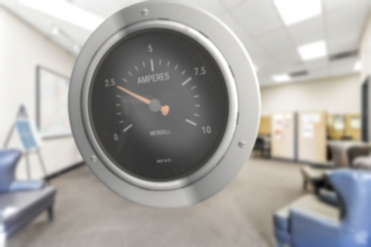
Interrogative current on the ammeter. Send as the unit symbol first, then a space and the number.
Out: A 2.5
